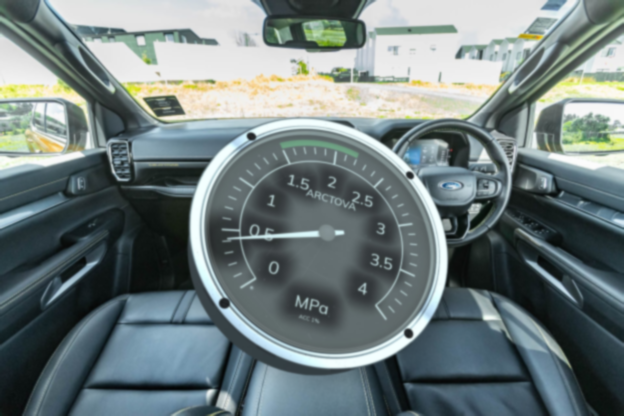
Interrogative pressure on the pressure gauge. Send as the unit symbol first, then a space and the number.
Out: MPa 0.4
